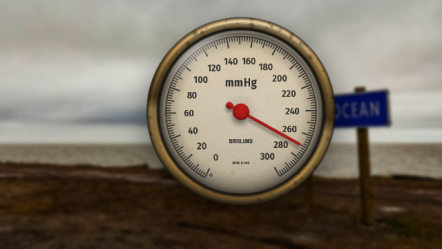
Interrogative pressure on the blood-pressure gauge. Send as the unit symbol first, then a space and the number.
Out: mmHg 270
